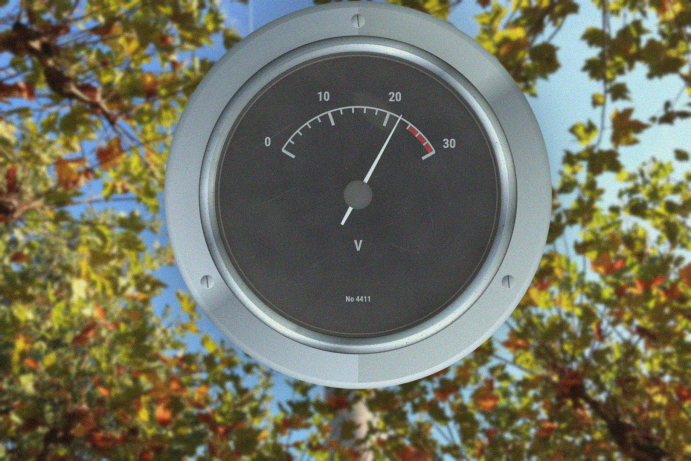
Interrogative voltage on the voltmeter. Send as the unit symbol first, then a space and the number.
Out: V 22
